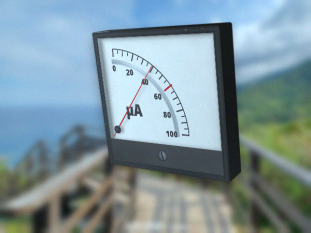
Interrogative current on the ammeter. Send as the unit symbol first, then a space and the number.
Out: µA 40
